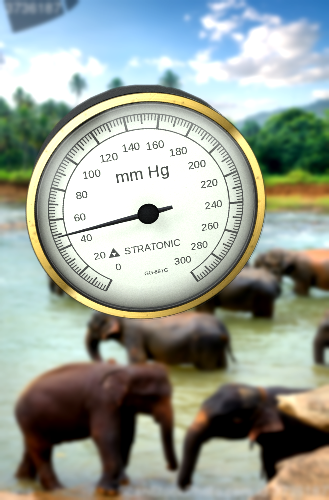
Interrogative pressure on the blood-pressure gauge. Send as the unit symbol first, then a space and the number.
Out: mmHg 50
